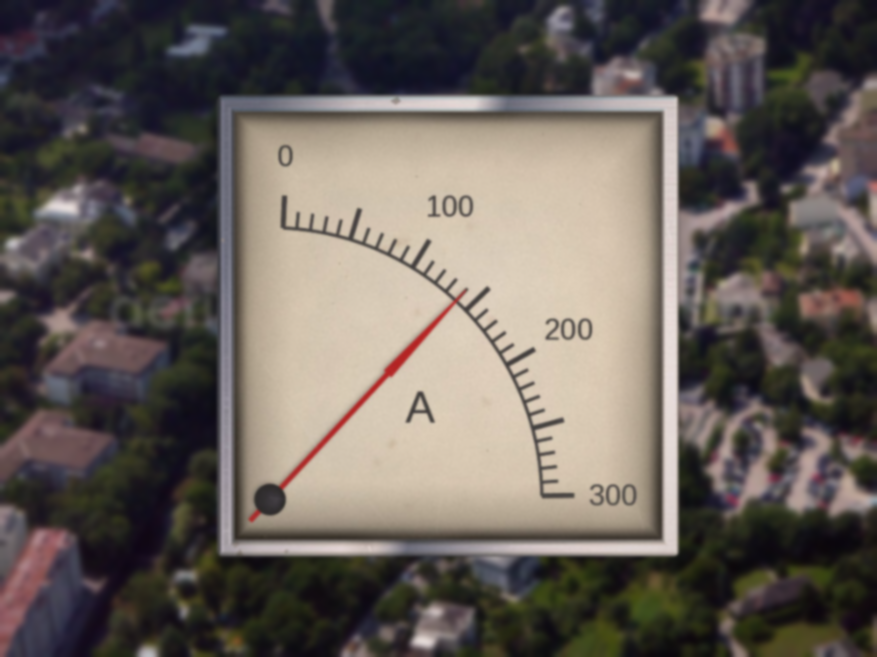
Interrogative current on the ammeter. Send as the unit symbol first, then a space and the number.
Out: A 140
